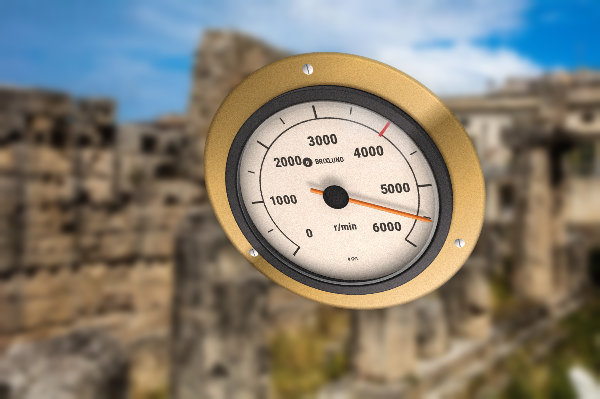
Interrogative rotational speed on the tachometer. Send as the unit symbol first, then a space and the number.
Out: rpm 5500
